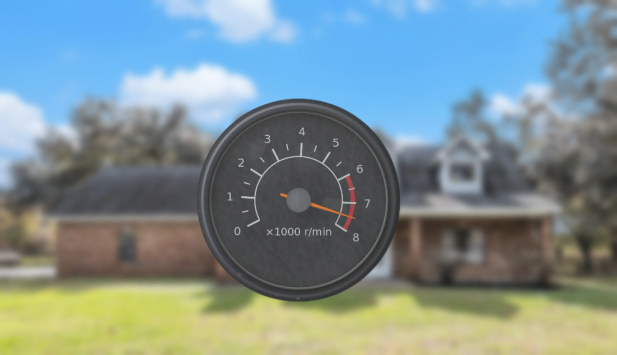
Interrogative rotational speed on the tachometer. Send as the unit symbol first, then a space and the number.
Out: rpm 7500
